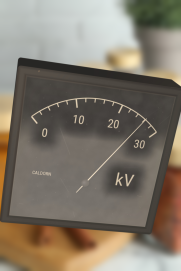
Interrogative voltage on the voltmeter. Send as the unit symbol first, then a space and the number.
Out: kV 26
